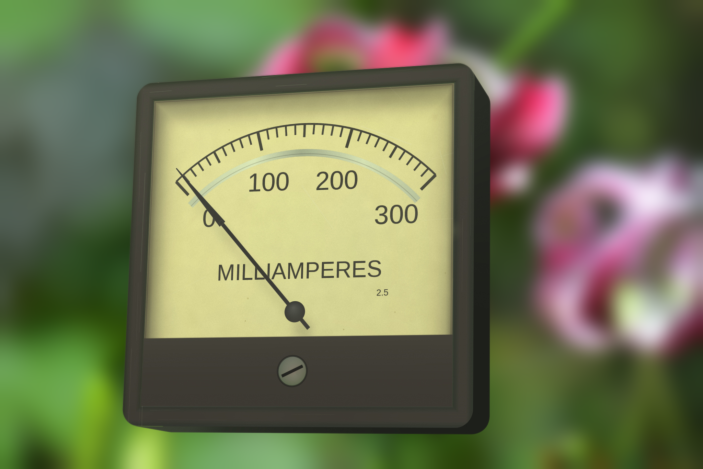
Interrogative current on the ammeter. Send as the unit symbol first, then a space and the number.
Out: mA 10
